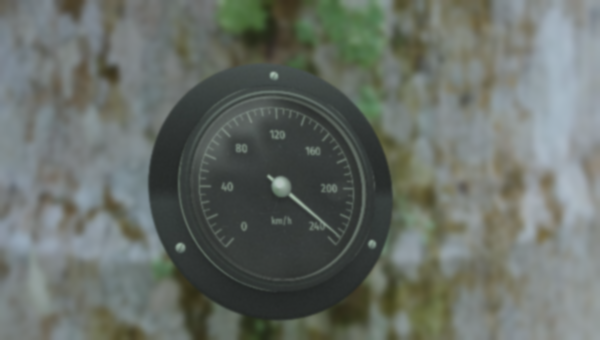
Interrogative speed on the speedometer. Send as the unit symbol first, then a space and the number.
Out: km/h 235
